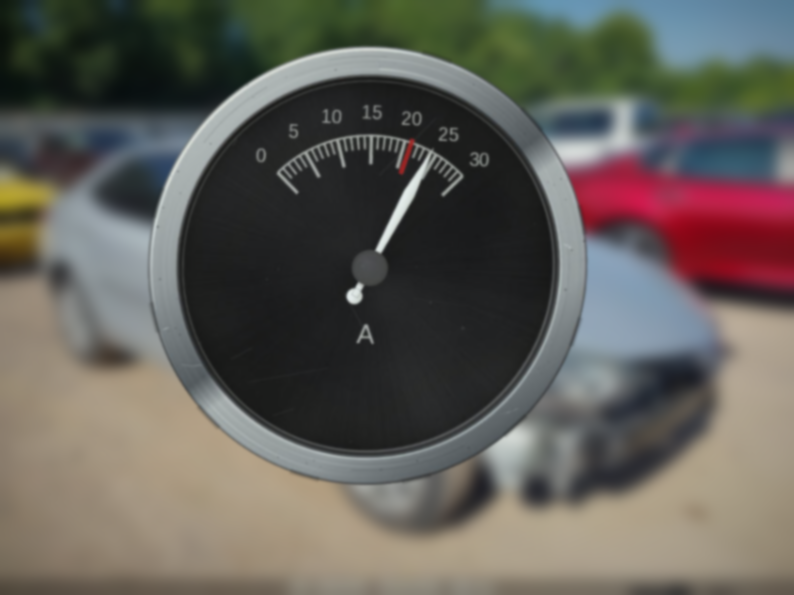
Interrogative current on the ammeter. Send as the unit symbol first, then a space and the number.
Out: A 24
